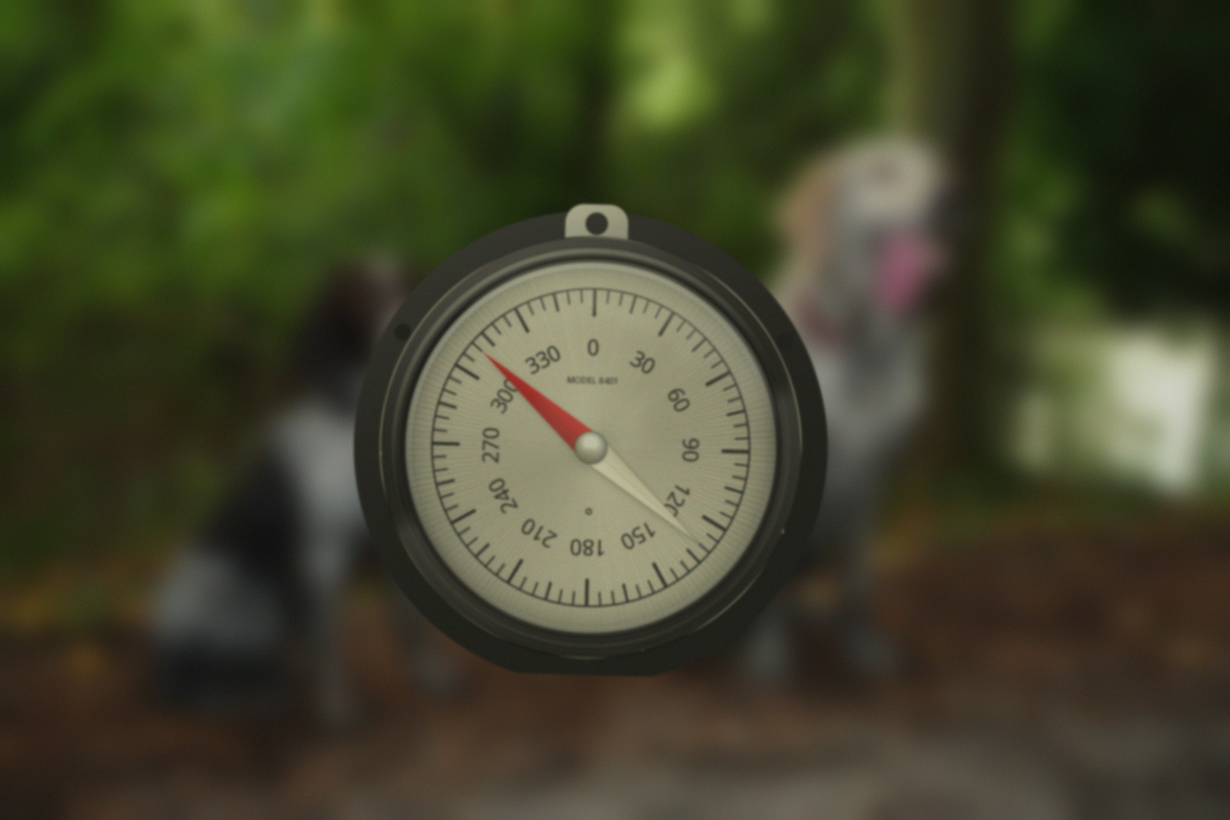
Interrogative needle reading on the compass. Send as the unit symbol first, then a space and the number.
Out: ° 310
